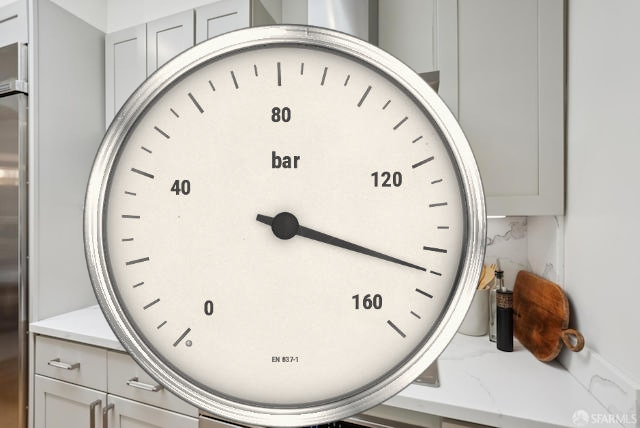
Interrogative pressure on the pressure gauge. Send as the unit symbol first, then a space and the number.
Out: bar 145
